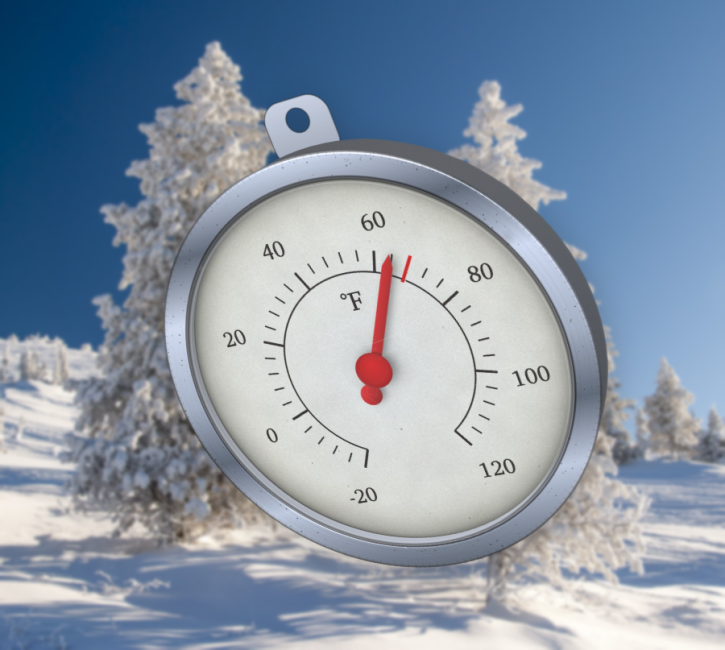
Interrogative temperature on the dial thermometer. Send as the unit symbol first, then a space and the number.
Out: °F 64
